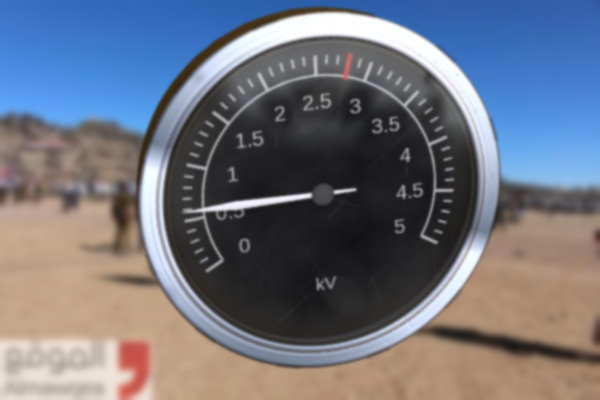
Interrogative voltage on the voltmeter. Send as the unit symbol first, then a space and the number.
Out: kV 0.6
